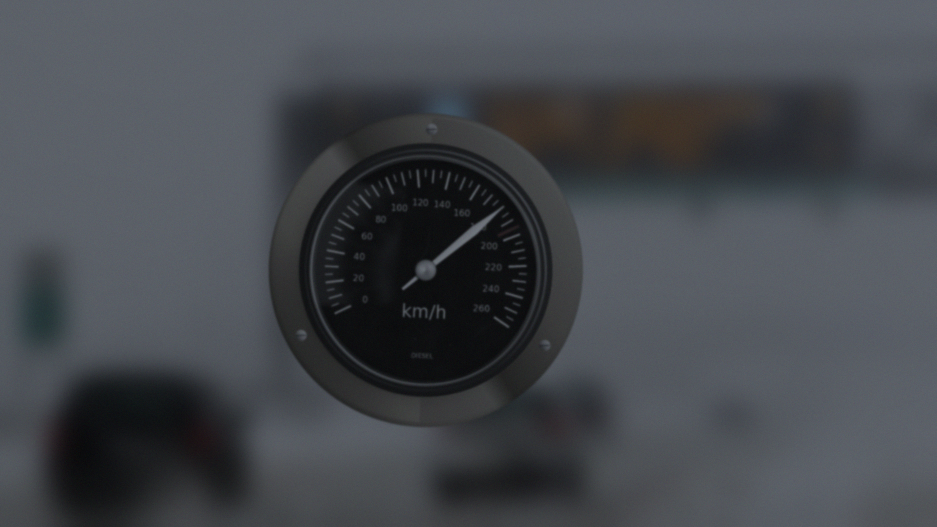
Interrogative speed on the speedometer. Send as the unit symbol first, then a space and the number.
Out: km/h 180
